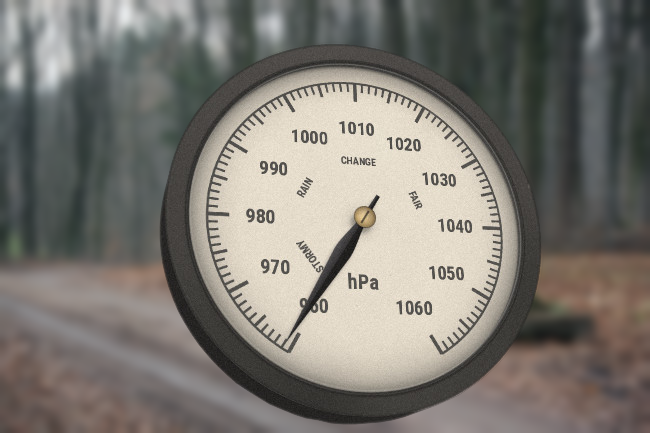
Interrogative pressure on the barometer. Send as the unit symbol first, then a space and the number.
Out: hPa 961
